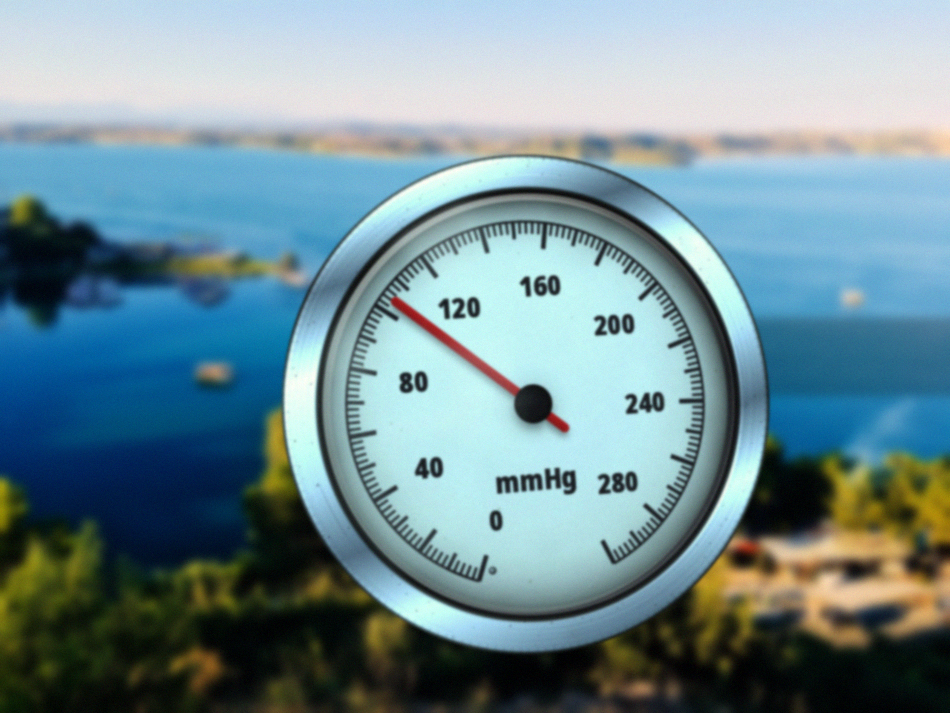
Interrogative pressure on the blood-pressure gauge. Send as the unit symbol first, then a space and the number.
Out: mmHg 104
